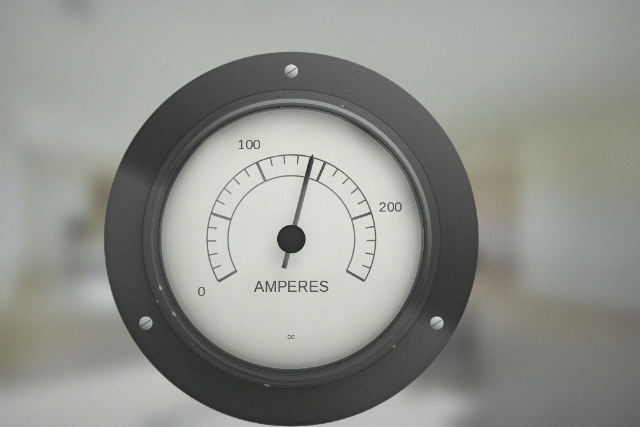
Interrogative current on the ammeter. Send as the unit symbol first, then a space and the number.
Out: A 140
